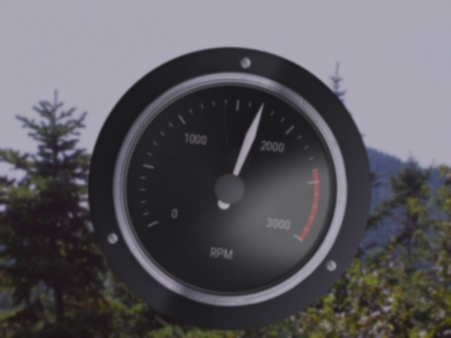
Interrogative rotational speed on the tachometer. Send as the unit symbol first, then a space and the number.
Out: rpm 1700
